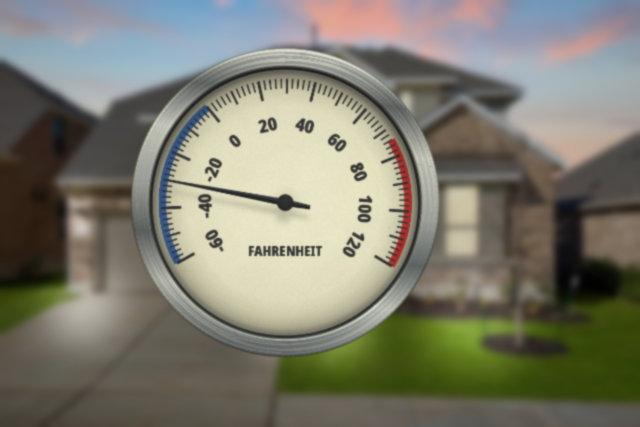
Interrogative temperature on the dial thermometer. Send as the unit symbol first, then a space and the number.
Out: °F -30
